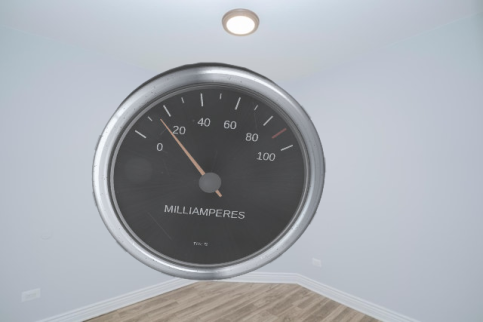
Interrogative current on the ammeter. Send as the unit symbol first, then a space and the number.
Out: mA 15
